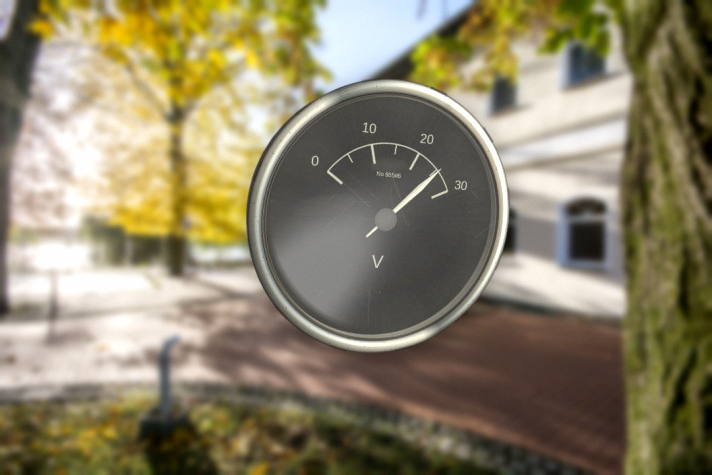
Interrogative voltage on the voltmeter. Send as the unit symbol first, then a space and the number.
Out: V 25
